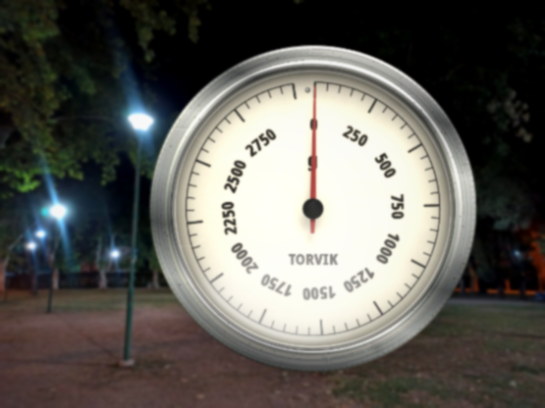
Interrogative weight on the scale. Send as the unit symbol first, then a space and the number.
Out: g 0
